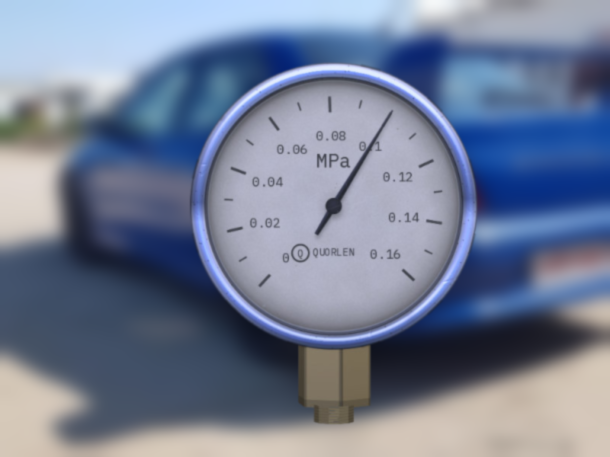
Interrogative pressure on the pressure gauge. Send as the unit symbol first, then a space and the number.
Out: MPa 0.1
